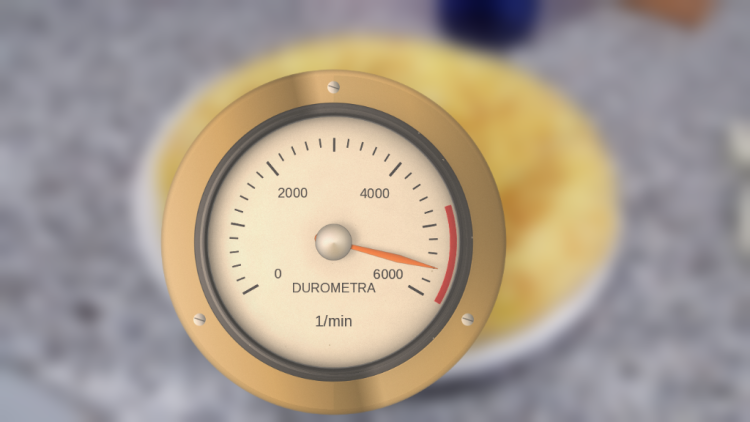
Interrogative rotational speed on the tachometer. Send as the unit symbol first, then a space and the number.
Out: rpm 5600
